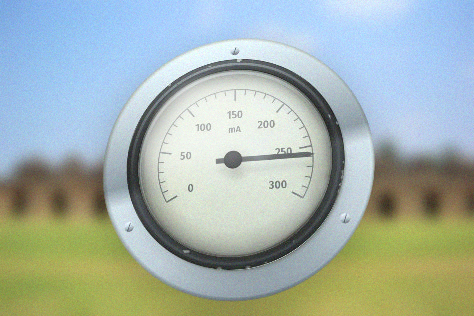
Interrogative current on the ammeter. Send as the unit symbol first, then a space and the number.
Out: mA 260
